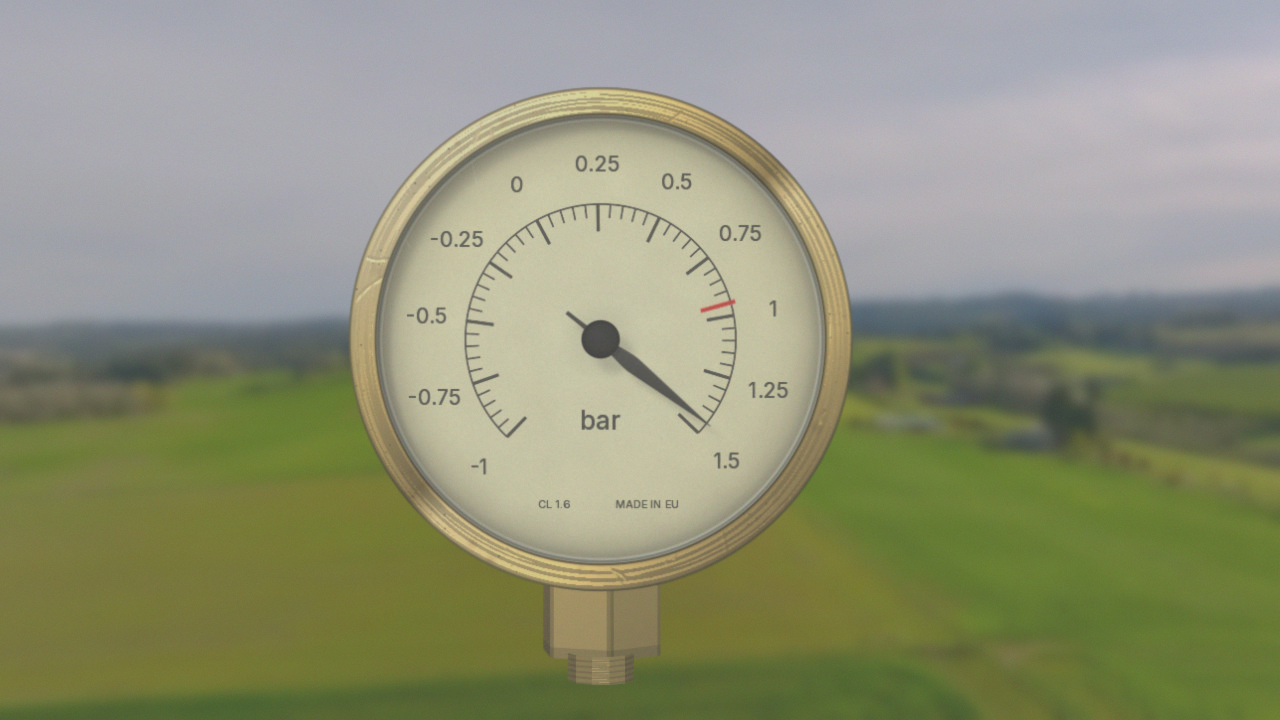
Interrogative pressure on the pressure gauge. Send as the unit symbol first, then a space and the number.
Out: bar 1.45
